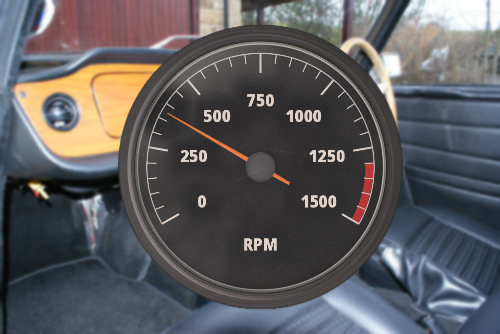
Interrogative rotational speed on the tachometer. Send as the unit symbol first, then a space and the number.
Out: rpm 375
